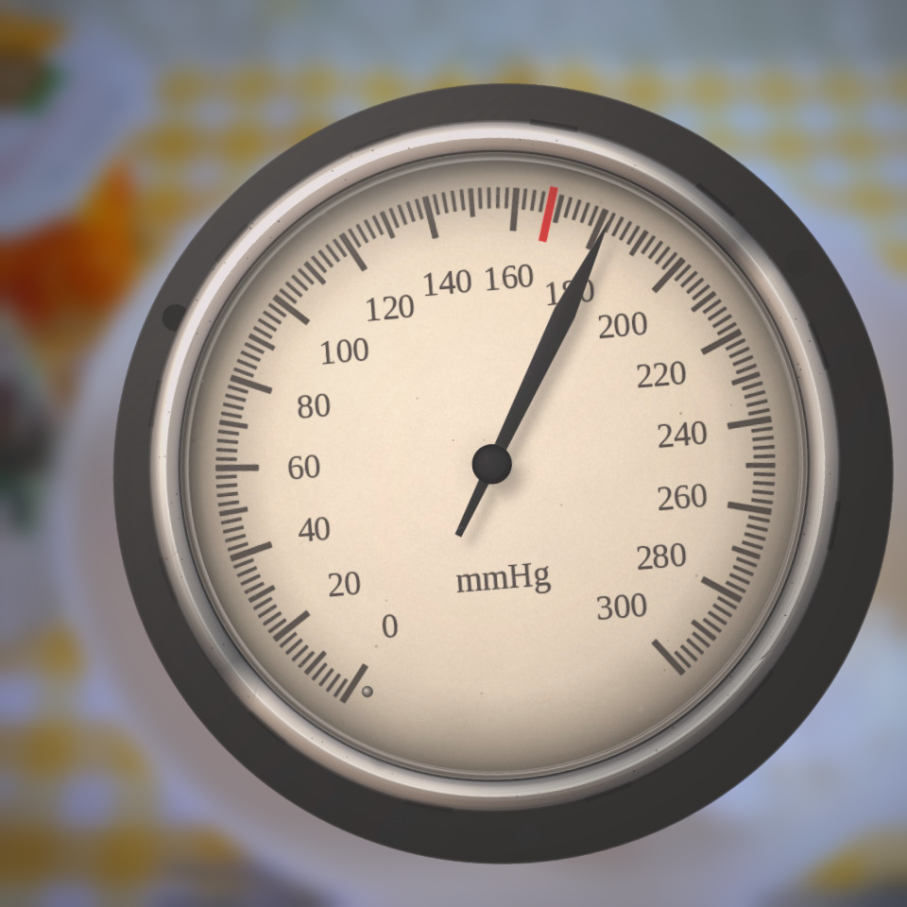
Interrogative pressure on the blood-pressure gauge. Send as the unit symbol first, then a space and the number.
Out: mmHg 182
